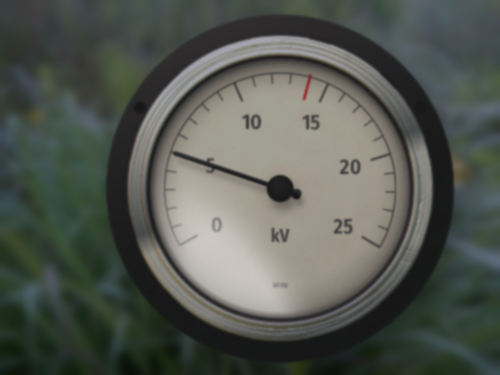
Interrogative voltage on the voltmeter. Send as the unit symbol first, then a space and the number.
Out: kV 5
